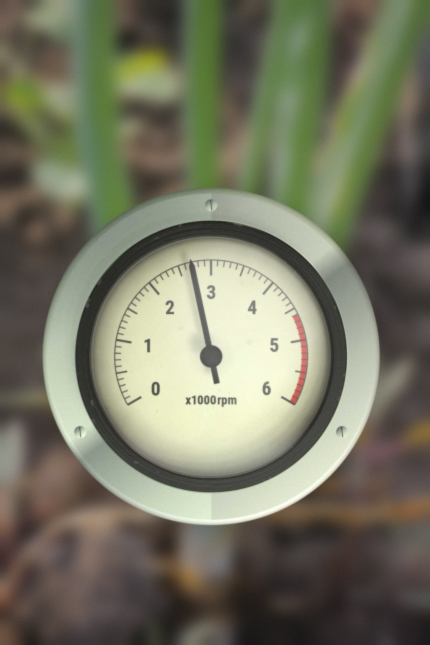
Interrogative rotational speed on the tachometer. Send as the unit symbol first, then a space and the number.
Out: rpm 2700
